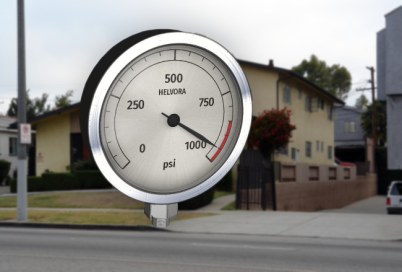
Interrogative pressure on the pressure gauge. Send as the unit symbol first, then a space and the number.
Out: psi 950
